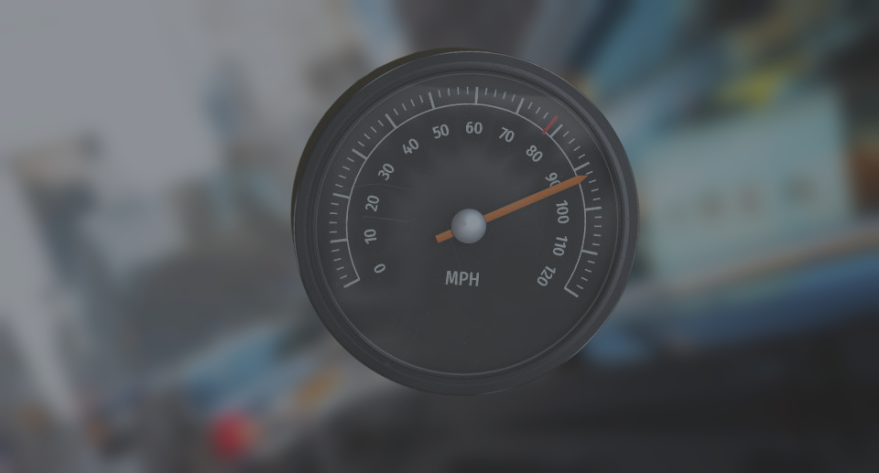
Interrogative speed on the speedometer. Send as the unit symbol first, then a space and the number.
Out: mph 92
